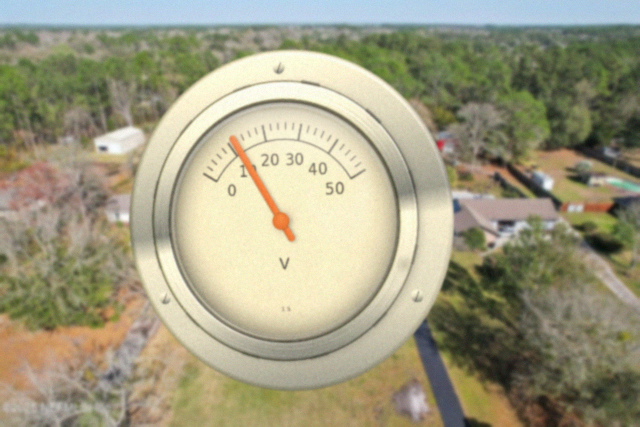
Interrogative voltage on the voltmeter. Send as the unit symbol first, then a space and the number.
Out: V 12
